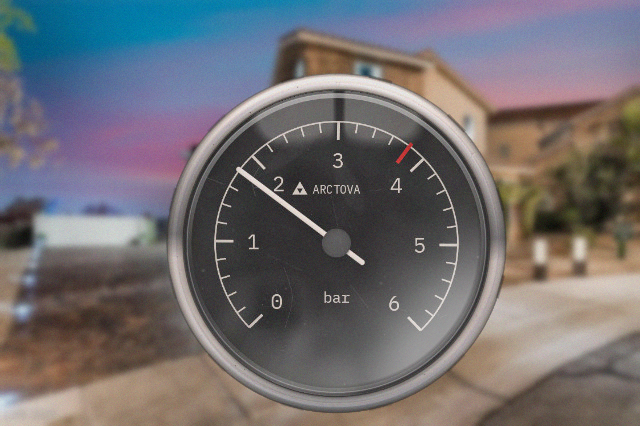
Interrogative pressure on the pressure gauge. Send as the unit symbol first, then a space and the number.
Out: bar 1.8
